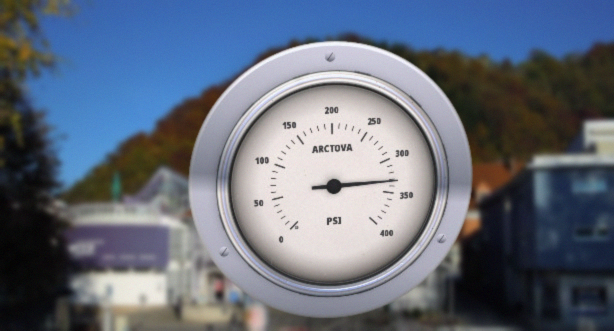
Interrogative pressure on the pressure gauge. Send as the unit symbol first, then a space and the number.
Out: psi 330
